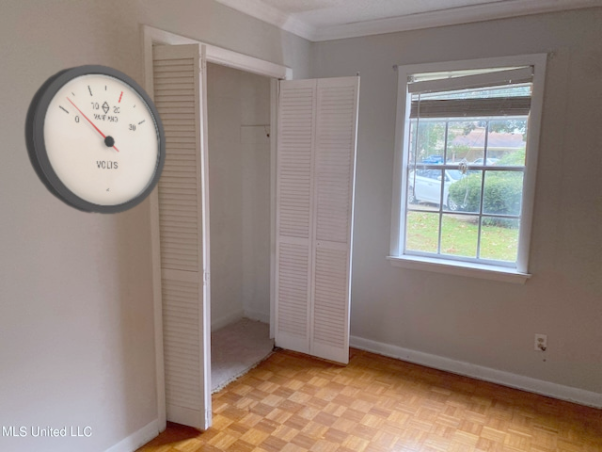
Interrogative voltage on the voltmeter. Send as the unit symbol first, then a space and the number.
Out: V 2.5
